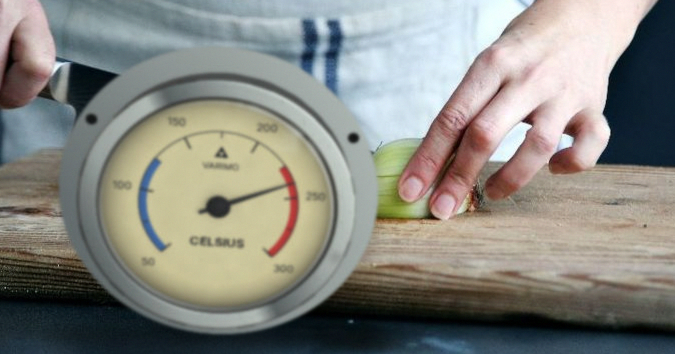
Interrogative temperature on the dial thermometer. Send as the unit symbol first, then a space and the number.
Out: °C 237.5
